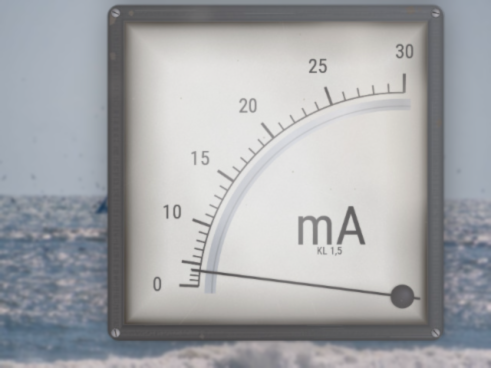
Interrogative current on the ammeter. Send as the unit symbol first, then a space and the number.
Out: mA 4
